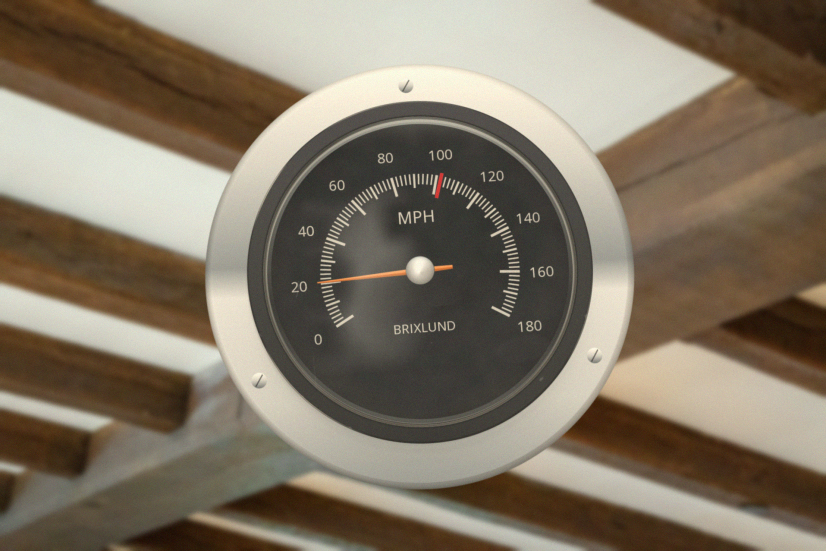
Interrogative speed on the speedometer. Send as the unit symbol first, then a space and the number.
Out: mph 20
